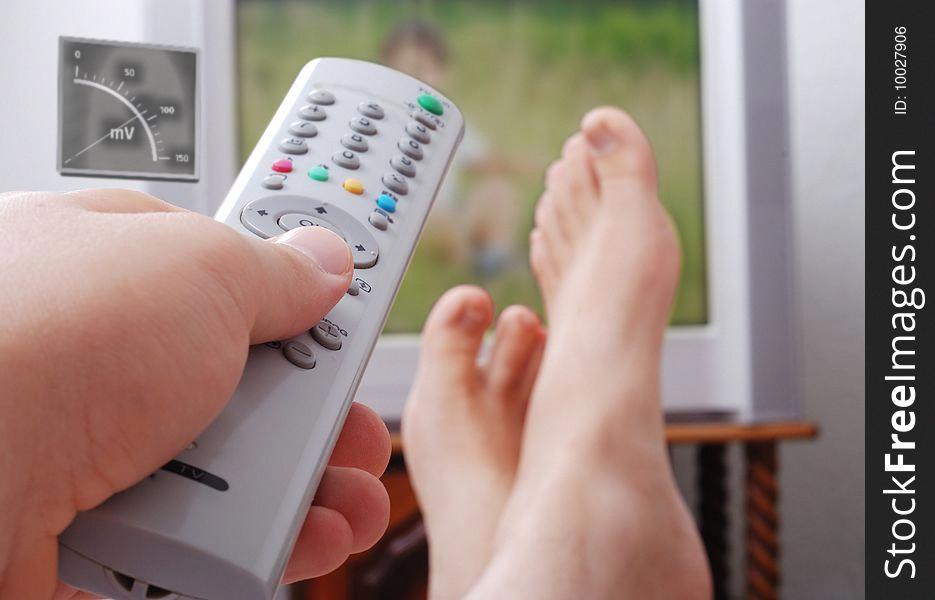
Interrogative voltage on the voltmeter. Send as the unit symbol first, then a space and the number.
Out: mV 90
